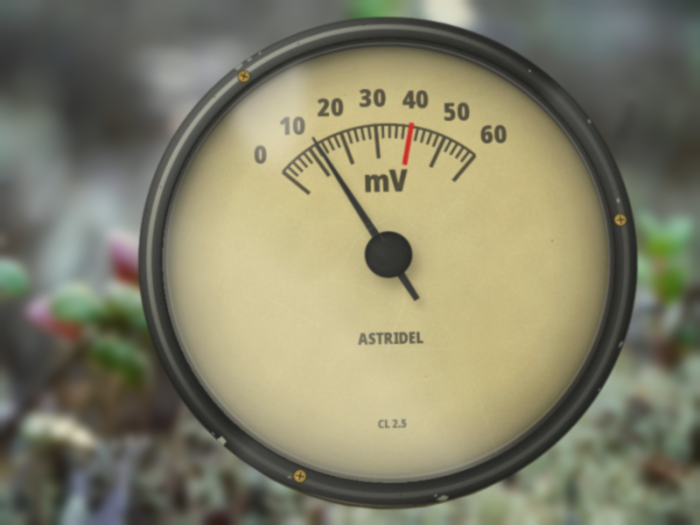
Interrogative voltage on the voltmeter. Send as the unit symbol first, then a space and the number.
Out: mV 12
